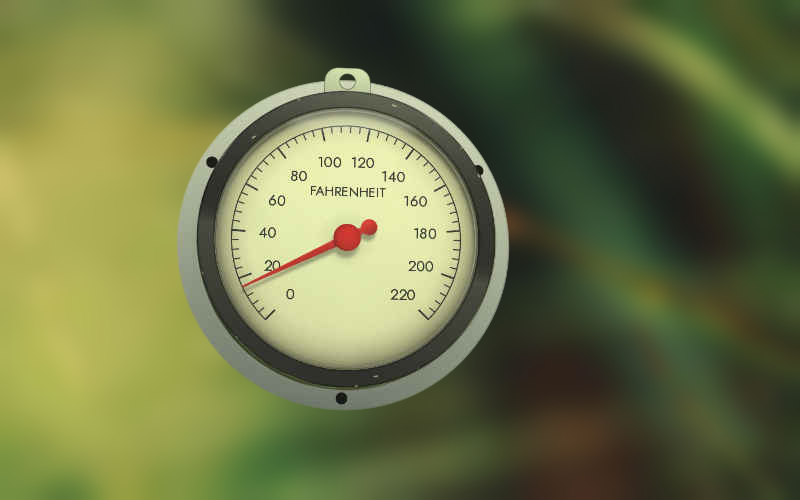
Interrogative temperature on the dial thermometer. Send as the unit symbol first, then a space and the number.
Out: °F 16
